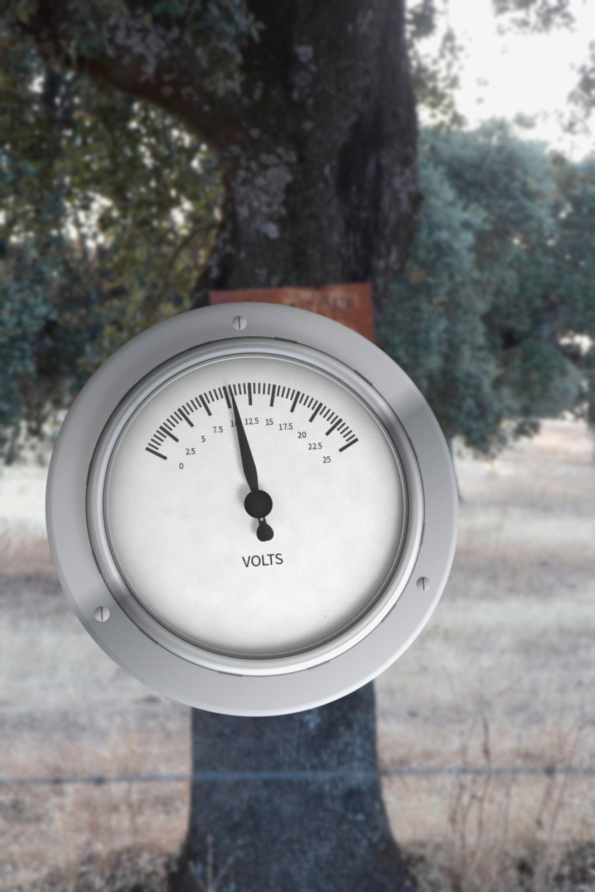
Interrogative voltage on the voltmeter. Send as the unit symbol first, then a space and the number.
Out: V 10.5
